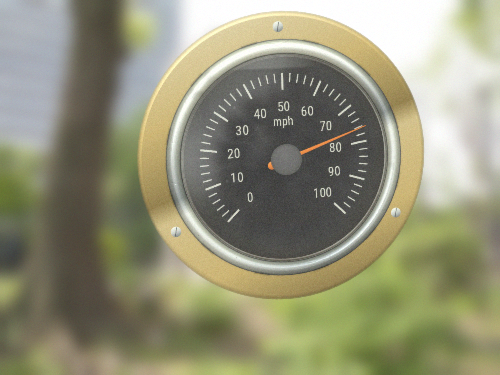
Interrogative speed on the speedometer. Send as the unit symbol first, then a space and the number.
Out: mph 76
